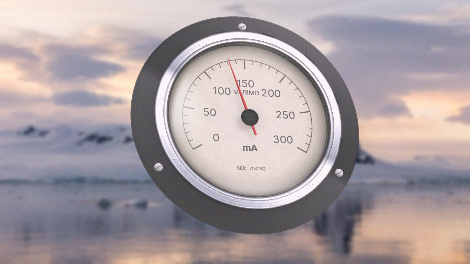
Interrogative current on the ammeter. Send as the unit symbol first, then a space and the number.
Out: mA 130
